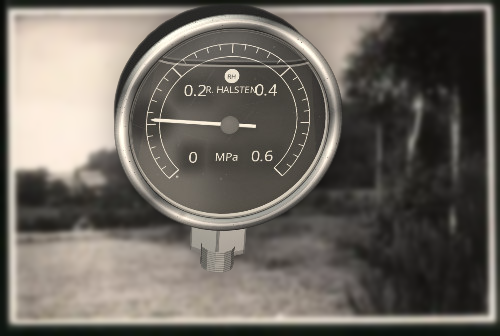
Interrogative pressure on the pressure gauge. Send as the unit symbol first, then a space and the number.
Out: MPa 0.11
